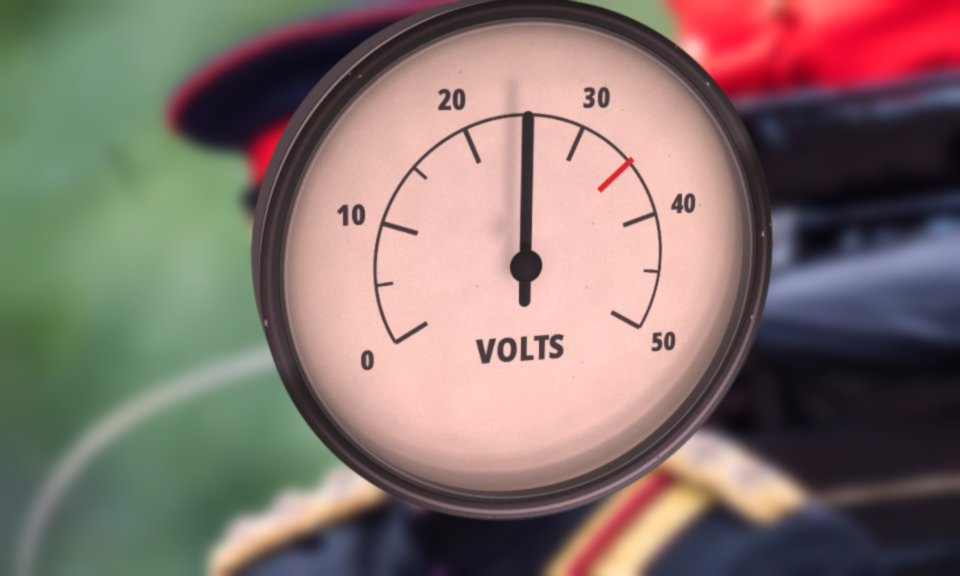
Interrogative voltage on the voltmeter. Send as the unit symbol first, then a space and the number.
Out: V 25
